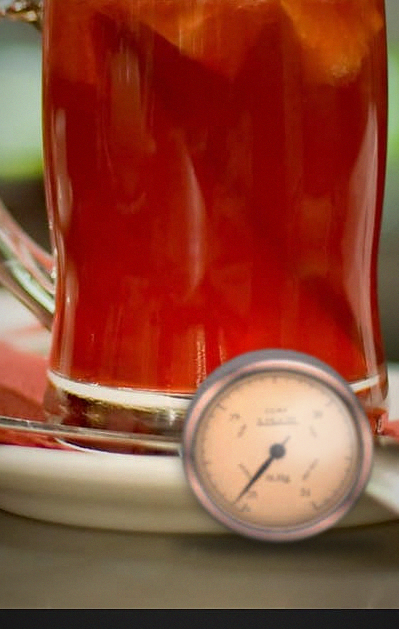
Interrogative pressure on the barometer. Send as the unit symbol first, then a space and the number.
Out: inHg 28.1
